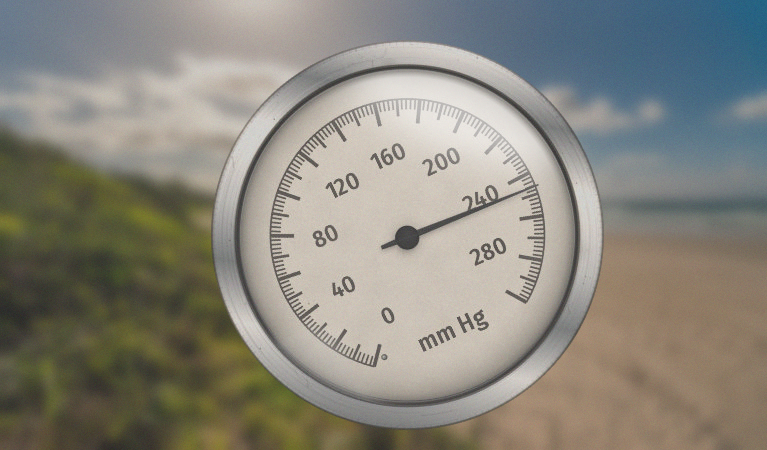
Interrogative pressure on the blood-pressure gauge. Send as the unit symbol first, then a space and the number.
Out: mmHg 246
